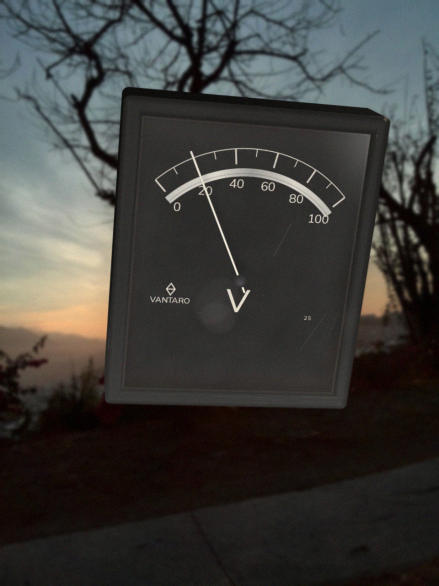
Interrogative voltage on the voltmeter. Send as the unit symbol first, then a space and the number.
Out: V 20
